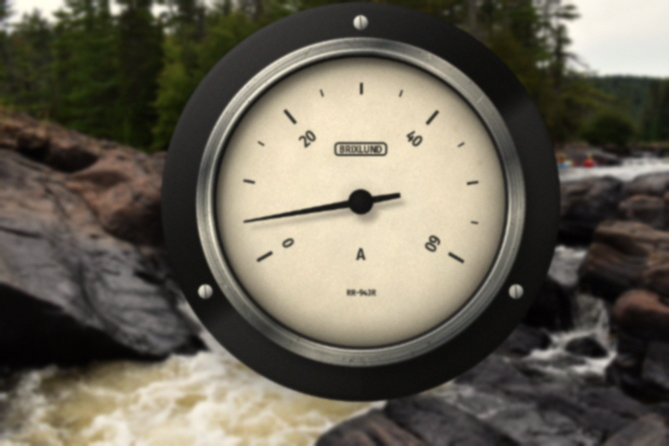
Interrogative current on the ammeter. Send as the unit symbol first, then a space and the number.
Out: A 5
